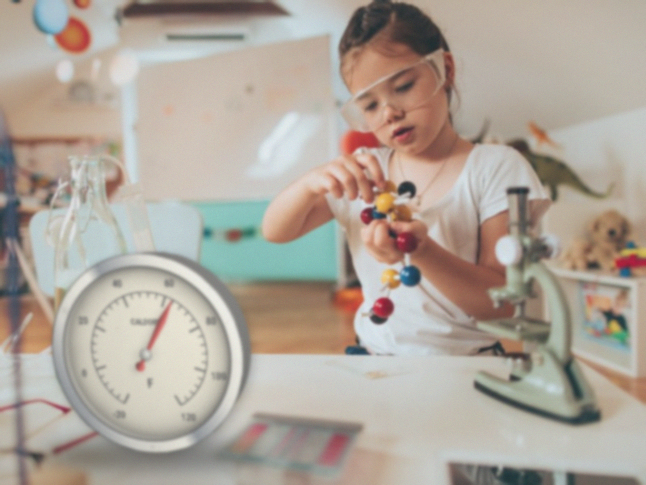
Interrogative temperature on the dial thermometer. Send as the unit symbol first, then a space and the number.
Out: °F 64
